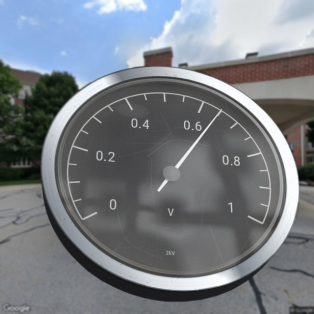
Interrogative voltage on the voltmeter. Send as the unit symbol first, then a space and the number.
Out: V 0.65
